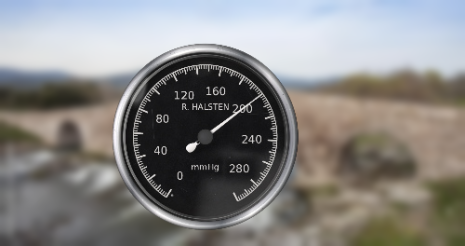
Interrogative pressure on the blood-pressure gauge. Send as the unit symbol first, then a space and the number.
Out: mmHg 200
